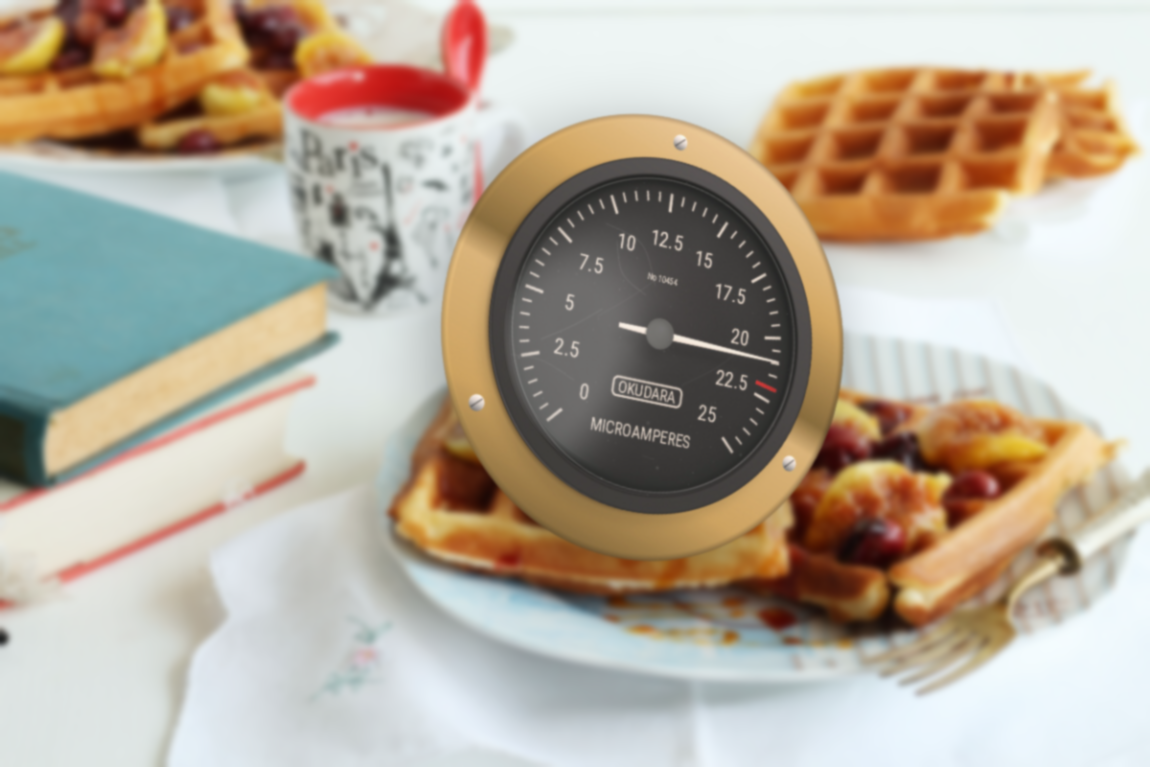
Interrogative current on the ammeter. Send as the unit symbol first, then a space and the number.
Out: µA 21
